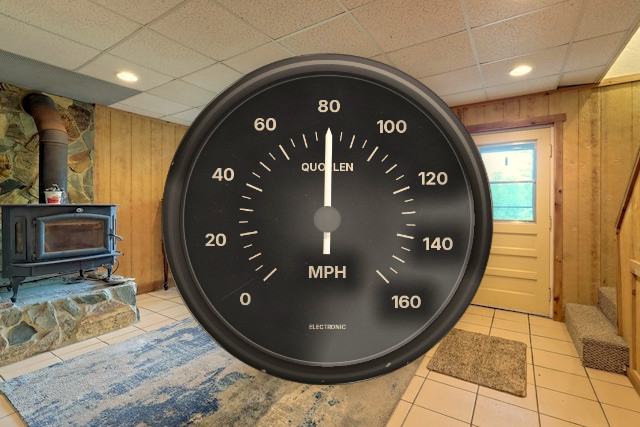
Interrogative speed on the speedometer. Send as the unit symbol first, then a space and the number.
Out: mph 80
